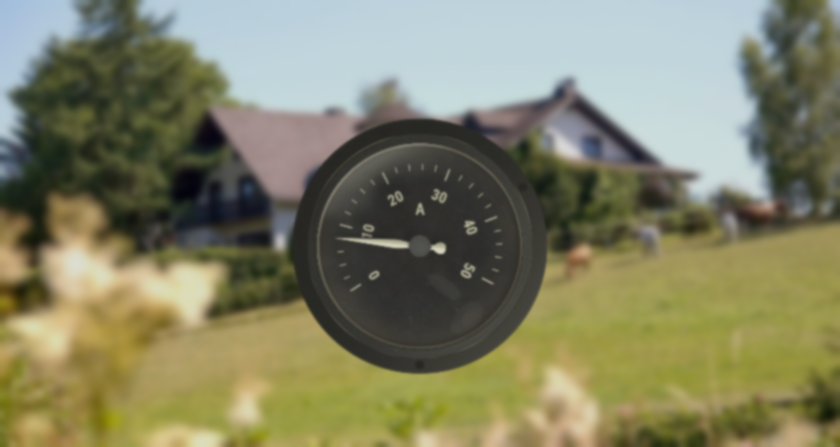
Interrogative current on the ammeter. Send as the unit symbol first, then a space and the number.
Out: A 8
